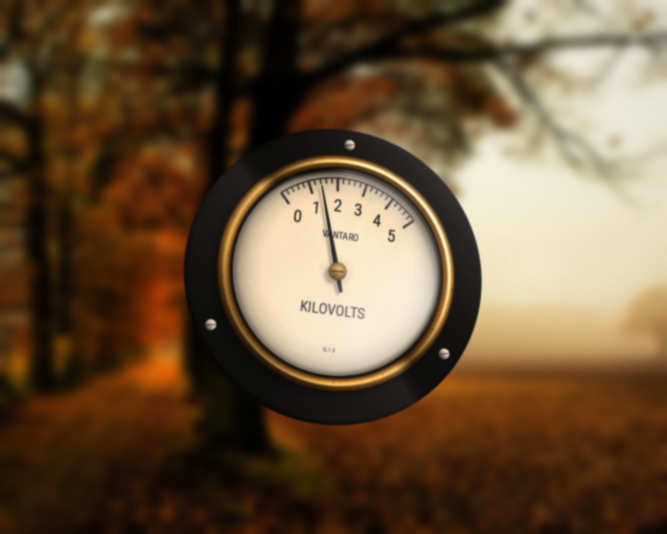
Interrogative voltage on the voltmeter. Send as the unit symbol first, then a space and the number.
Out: kV 1.4
